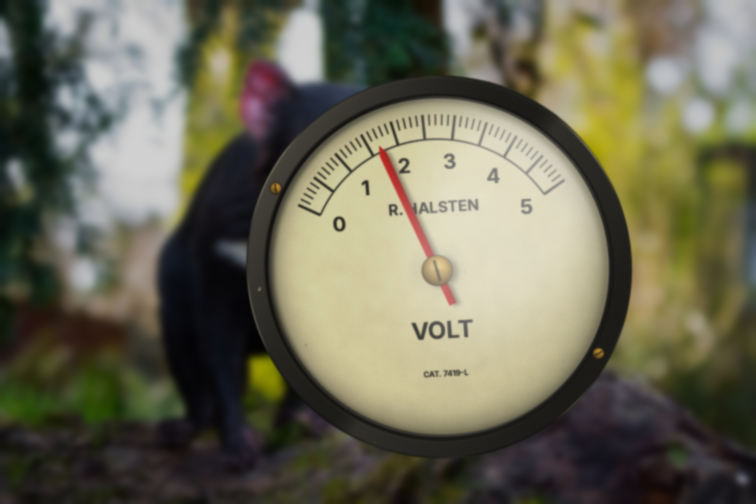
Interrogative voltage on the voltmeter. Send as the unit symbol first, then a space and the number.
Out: V 1.7
